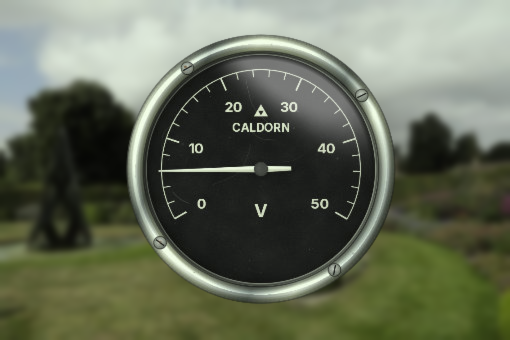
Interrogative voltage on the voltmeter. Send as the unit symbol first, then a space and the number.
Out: V 6
